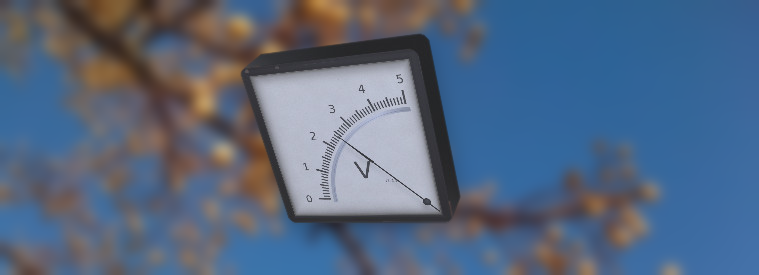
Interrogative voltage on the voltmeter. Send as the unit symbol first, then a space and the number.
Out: V 2.5
